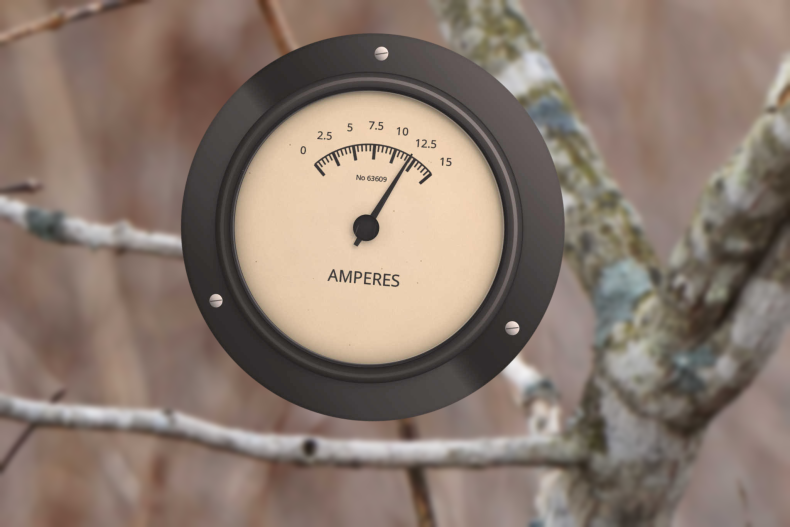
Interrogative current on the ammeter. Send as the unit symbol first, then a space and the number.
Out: A 12
